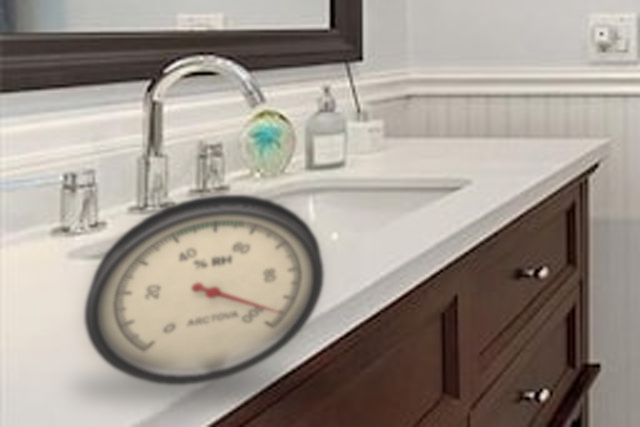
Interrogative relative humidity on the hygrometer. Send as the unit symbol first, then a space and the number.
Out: % 95
